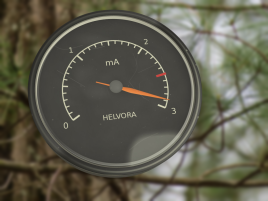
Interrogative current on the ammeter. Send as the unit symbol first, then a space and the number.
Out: mA 2.9
